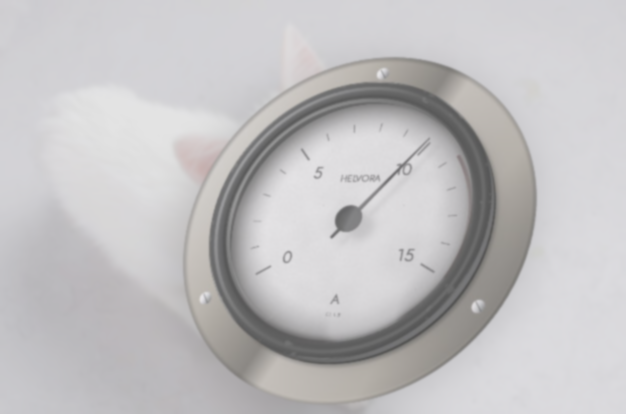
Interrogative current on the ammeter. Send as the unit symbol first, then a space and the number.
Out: A 10
